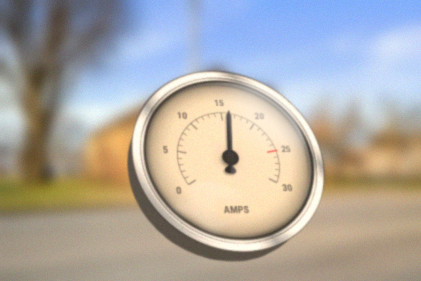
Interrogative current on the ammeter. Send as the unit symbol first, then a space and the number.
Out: A 16
